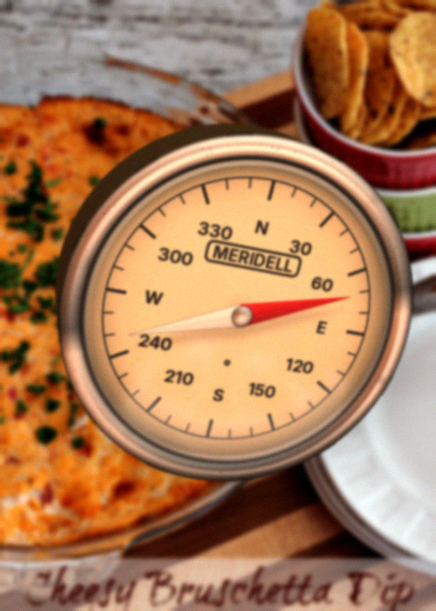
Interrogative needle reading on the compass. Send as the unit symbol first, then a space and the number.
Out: ° 70
